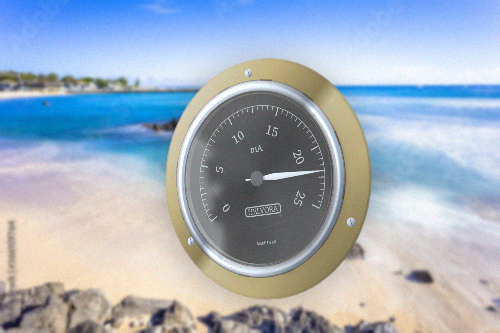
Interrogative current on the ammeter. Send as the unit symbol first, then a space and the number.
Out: mA 22
